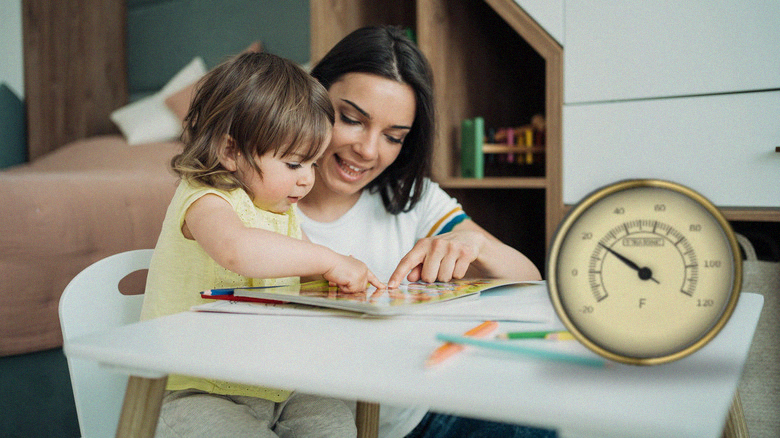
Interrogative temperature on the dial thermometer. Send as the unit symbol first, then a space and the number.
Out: °F 20
